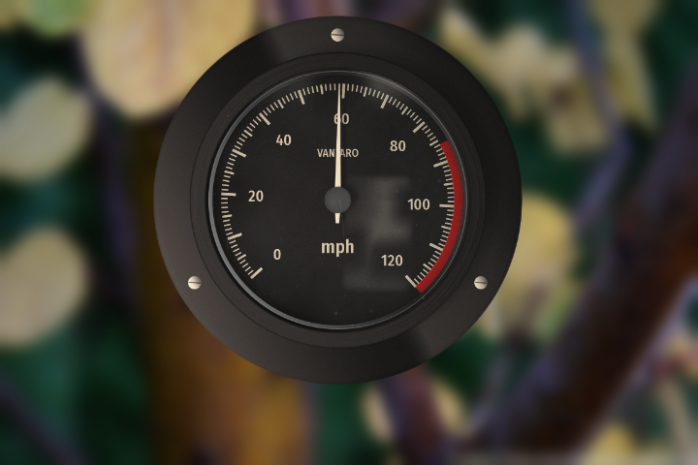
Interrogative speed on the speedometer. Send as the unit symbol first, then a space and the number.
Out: mph 59
